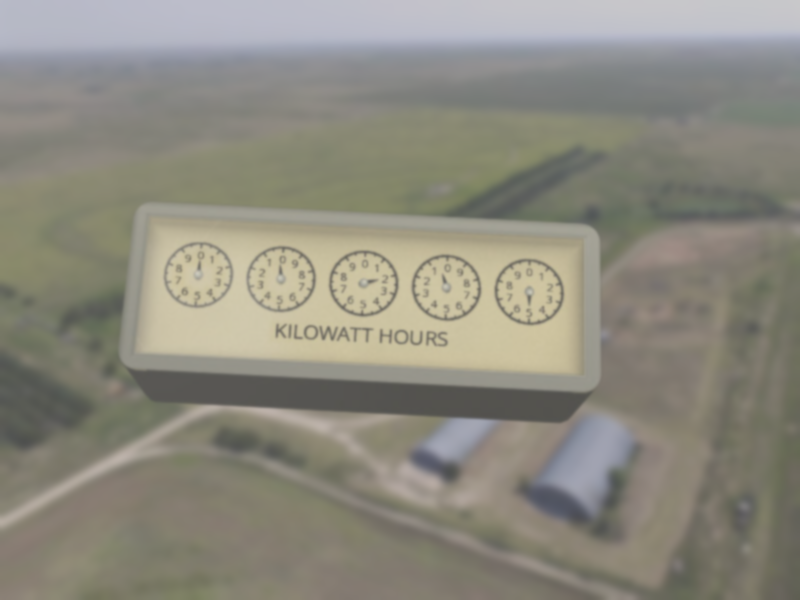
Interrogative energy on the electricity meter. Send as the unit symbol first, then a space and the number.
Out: kWh 205
